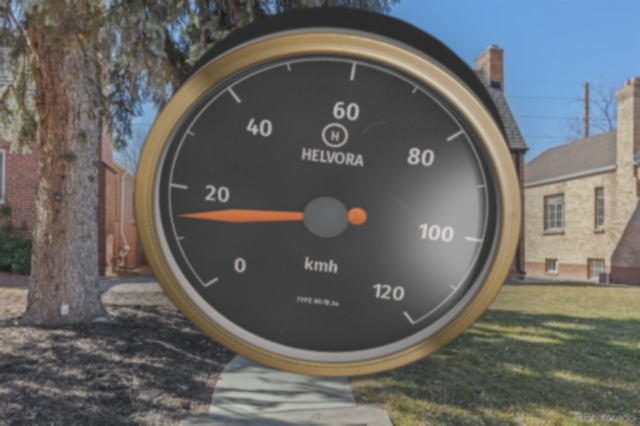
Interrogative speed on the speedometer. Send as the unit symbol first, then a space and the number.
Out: km/h 15
